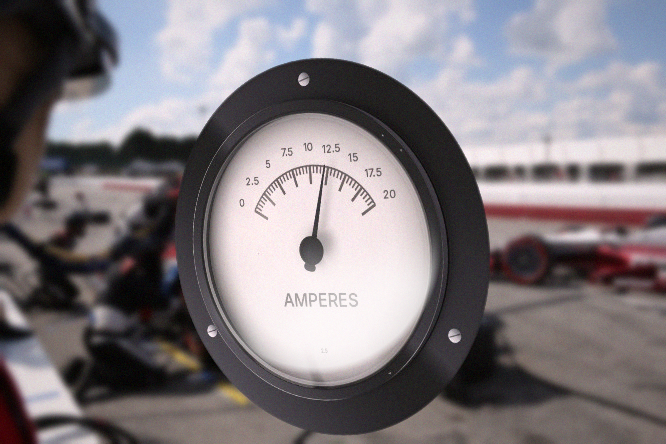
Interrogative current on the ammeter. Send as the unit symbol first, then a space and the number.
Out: A 12.5
